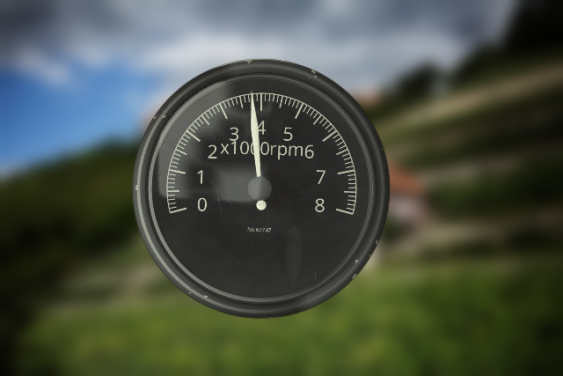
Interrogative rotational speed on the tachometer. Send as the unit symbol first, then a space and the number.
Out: rpm 3800
